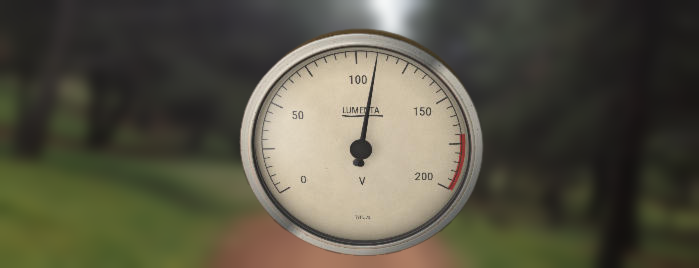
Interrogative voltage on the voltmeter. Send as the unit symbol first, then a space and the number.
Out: V 110
